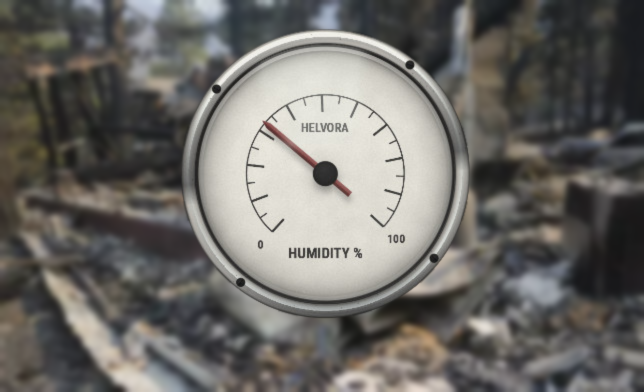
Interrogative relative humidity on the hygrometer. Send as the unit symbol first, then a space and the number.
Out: % 32.5
